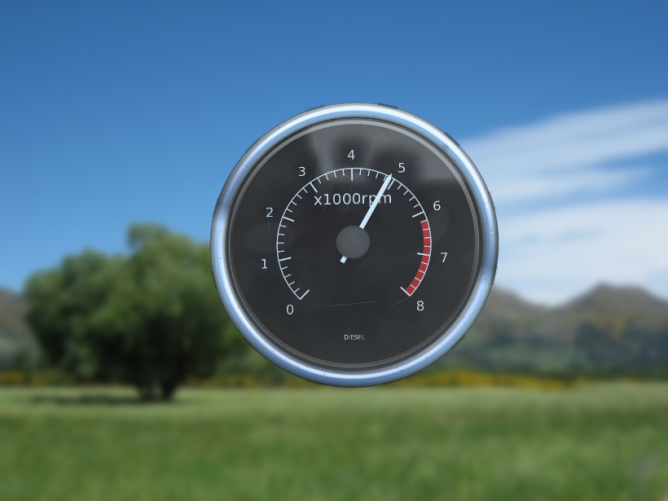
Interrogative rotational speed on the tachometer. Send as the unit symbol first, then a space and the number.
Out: rpm 4900
